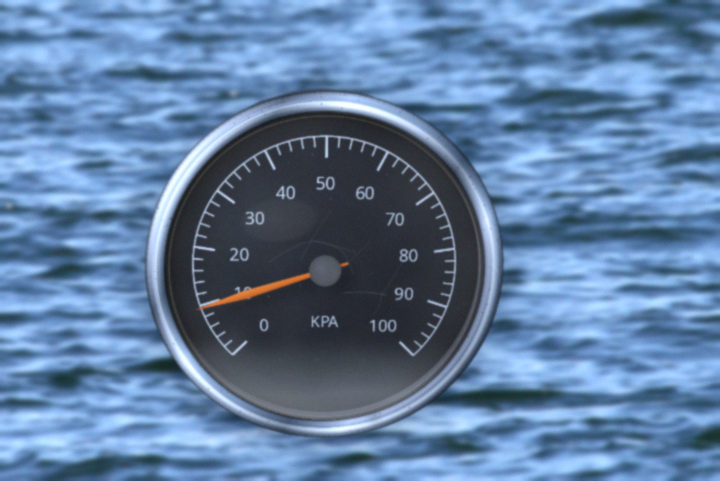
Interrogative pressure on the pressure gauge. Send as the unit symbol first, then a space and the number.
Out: kPa 10
